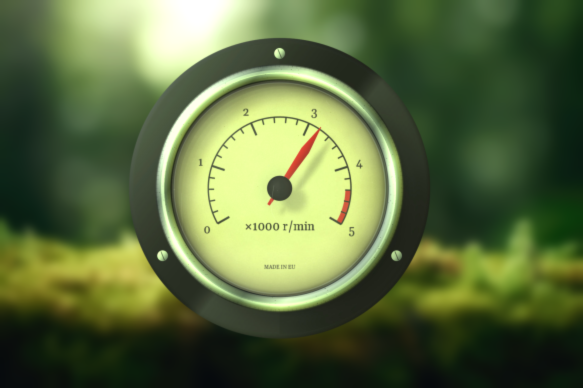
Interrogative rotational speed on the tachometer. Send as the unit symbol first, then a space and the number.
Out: rpm 3200
